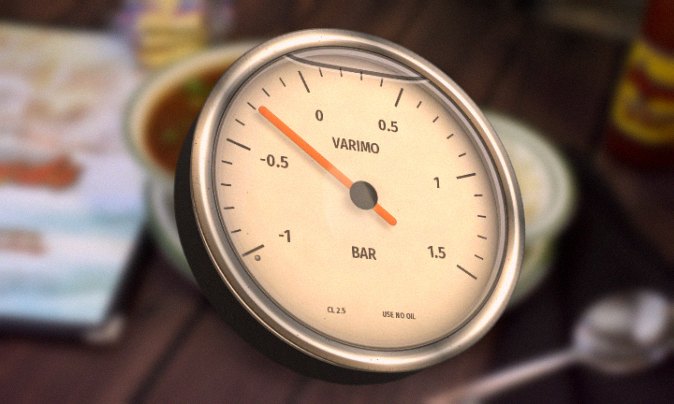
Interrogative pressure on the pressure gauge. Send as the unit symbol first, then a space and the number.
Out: bar -0.3
